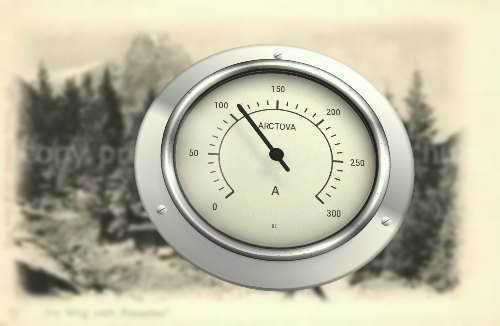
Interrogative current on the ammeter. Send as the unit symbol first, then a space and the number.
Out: A 110
